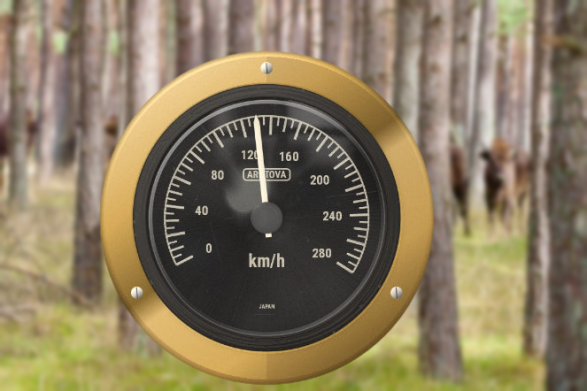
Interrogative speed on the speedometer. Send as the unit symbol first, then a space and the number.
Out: km/h 130
